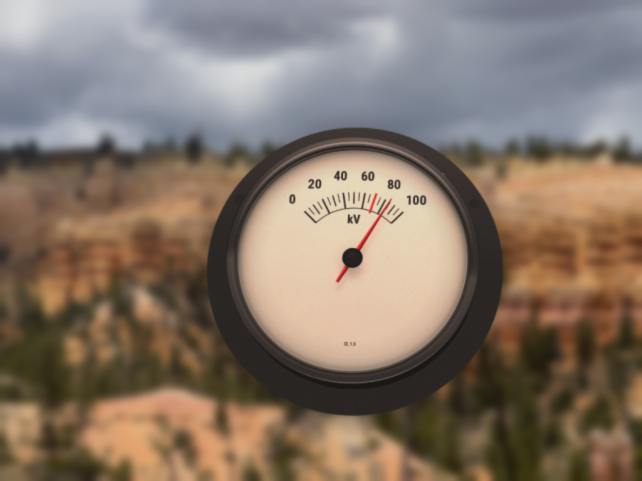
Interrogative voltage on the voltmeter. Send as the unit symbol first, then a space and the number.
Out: kV 85
